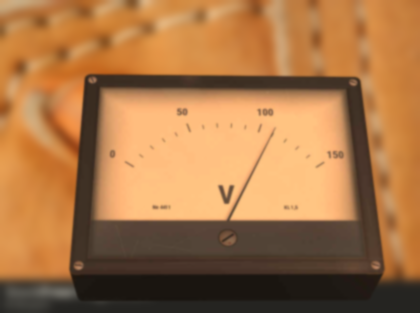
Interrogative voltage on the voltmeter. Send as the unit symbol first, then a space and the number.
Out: V 110
